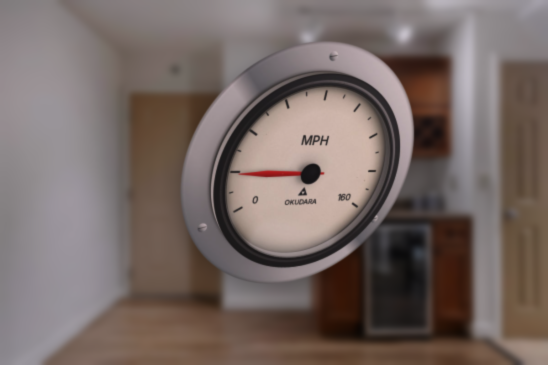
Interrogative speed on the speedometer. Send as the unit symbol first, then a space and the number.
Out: mph 20
